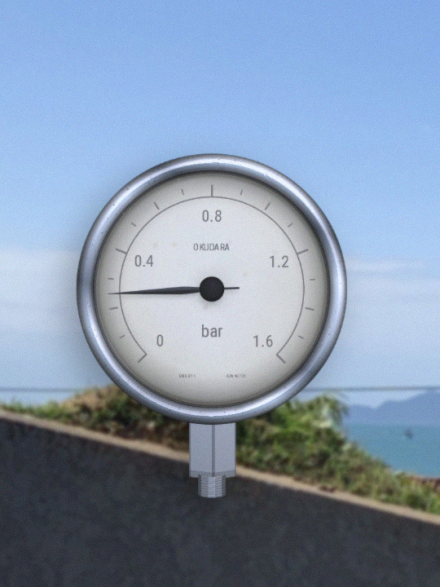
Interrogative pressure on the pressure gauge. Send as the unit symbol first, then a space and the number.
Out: bar 0.25
